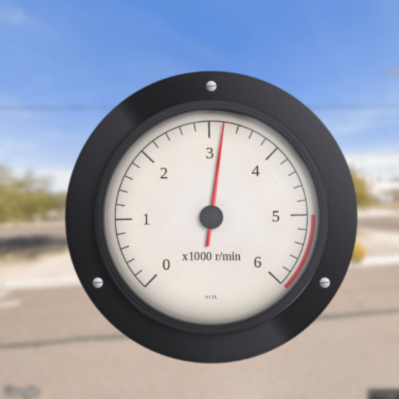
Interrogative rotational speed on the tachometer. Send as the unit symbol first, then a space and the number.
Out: rpm 3200
